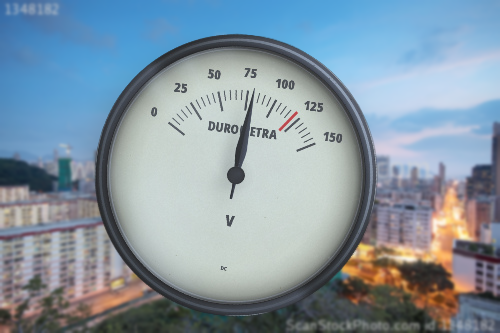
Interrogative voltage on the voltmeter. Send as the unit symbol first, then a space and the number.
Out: V 80
